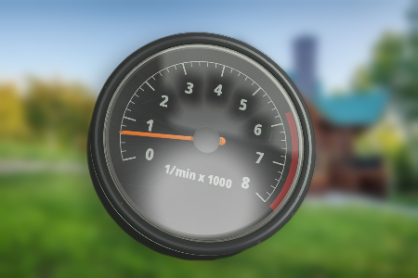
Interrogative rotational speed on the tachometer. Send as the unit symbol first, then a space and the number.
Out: rpm 600
